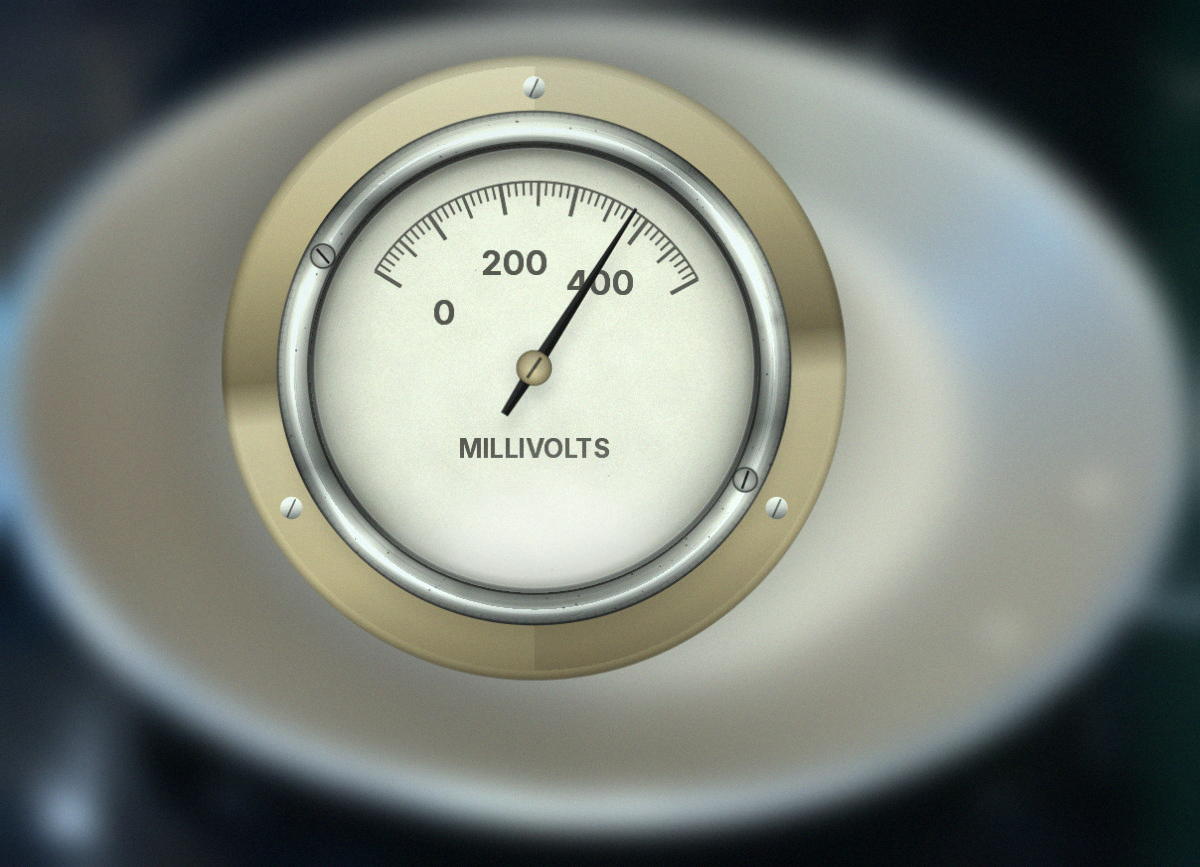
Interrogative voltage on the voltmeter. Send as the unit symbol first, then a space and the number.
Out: mV 380
